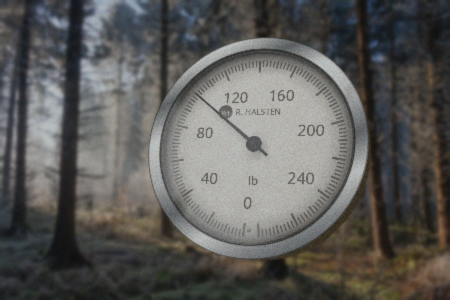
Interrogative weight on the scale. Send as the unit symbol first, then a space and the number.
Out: lb 100
